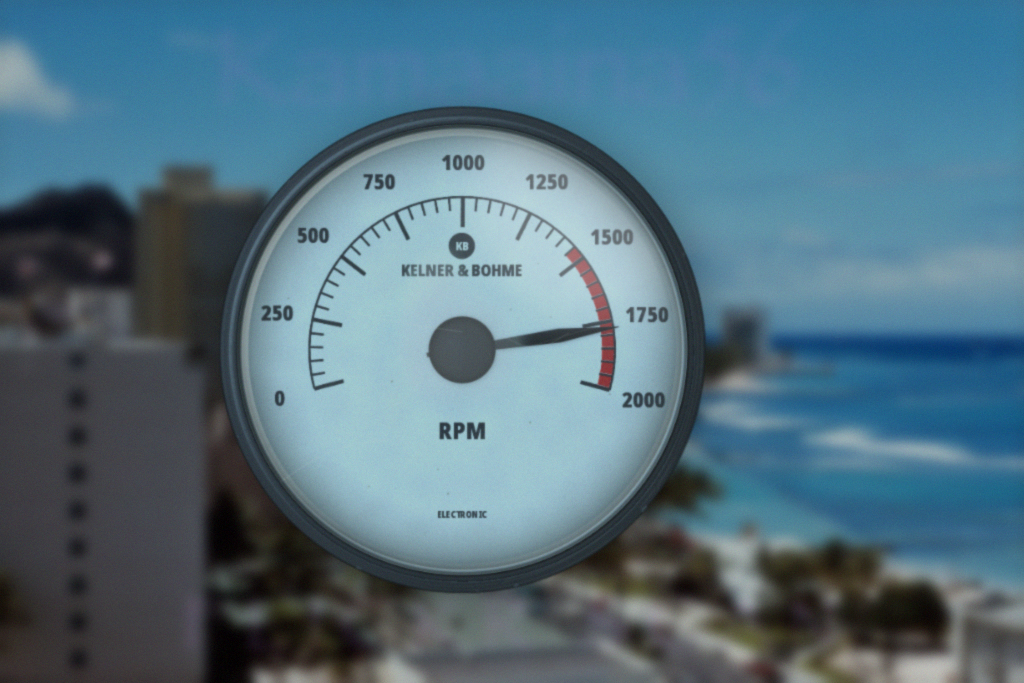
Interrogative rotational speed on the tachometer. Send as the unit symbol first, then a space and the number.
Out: rpm 1775
